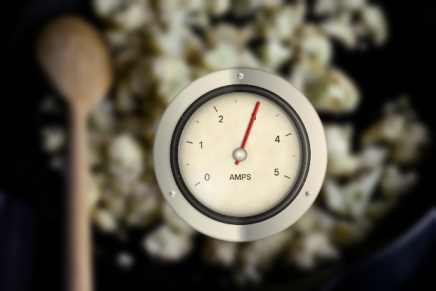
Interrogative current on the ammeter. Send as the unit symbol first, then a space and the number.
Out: A 3
